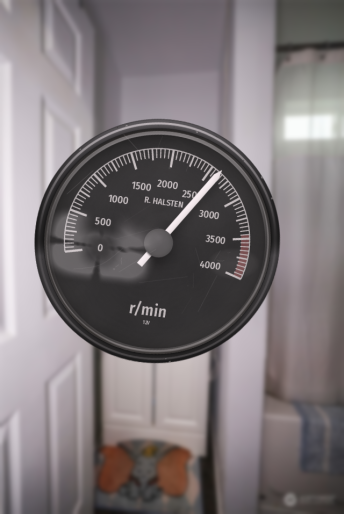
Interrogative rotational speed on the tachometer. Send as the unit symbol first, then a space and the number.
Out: rpm 2600
